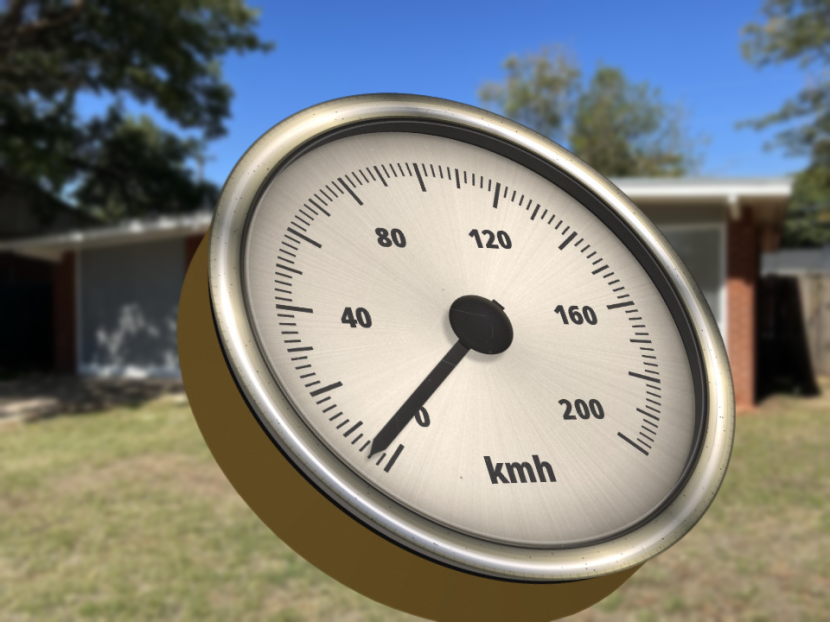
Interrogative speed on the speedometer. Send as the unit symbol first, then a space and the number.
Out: km/h 4
